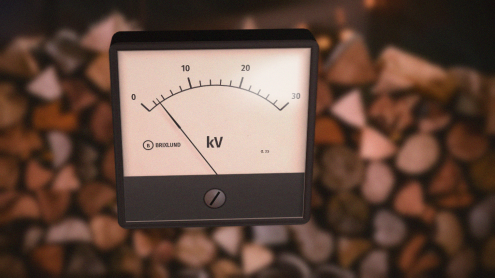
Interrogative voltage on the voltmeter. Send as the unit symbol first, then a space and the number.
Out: kV 3
